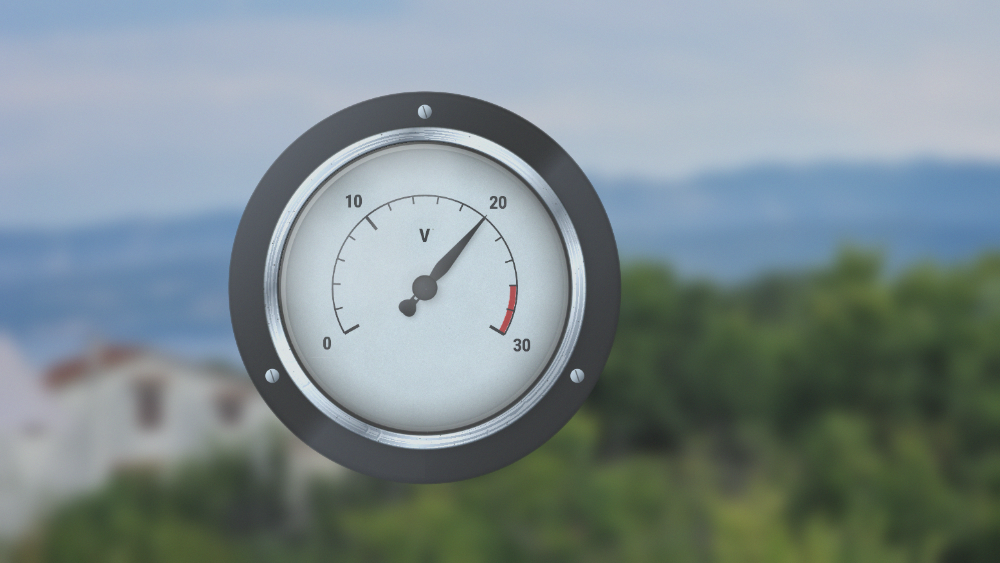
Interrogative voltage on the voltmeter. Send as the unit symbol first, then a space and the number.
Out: V 20
